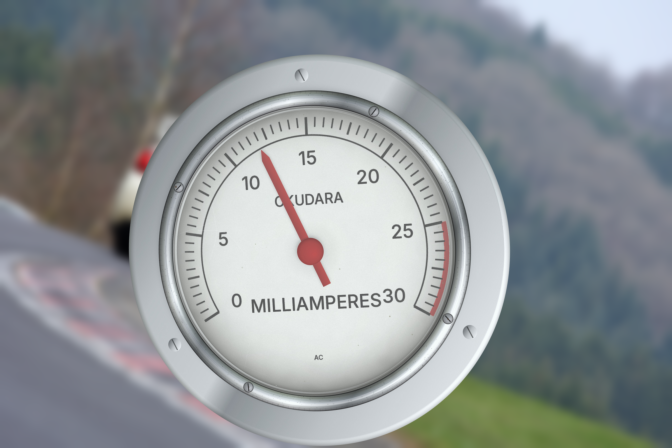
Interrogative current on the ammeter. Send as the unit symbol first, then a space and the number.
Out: mA 12
